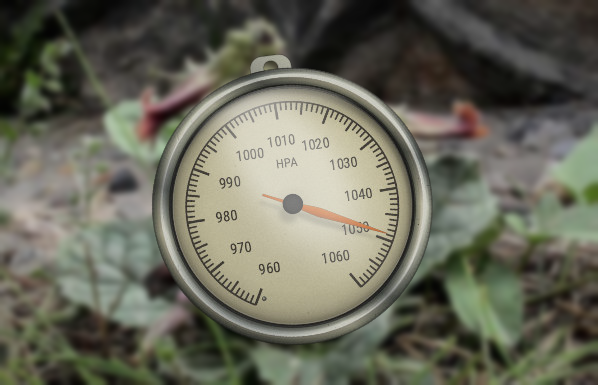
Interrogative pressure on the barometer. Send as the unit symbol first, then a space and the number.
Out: hPa 1049
